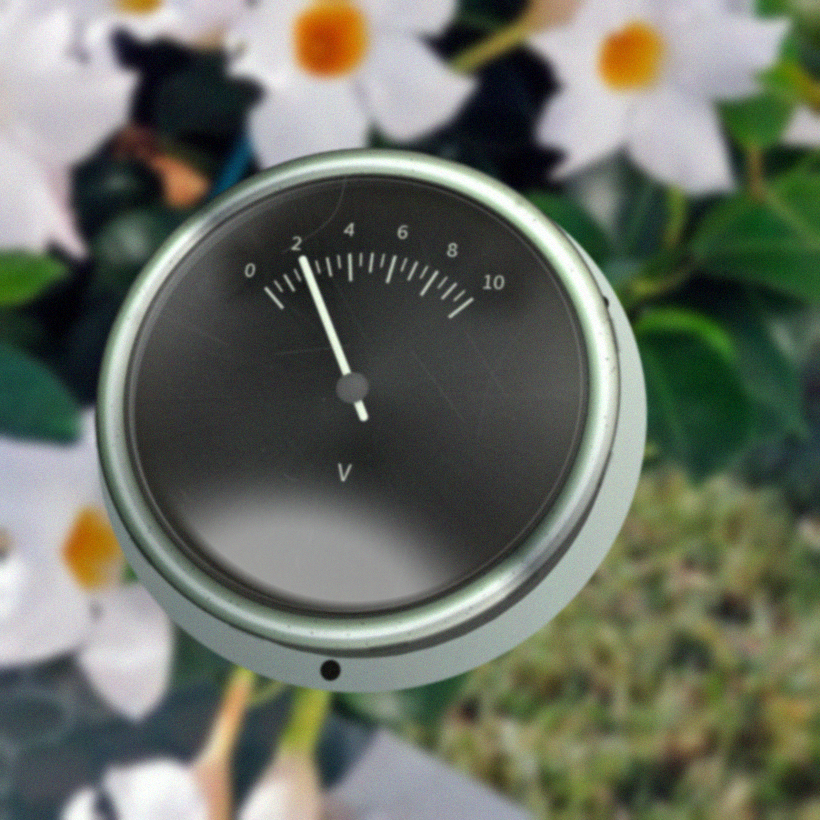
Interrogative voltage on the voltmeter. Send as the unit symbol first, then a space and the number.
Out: V 2
